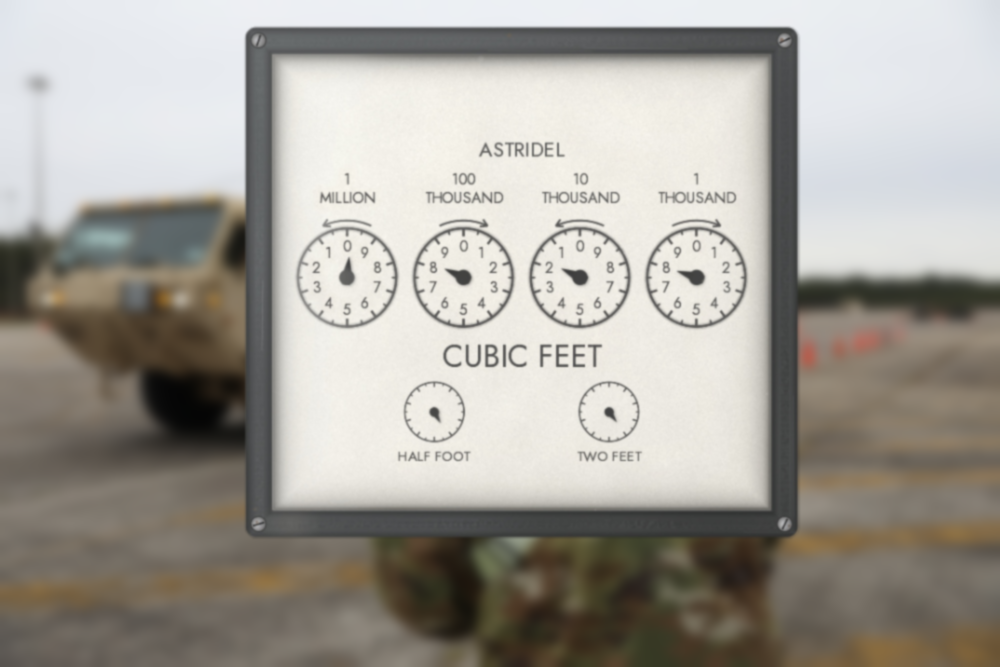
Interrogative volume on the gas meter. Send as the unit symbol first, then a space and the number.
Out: ft³ 981800
